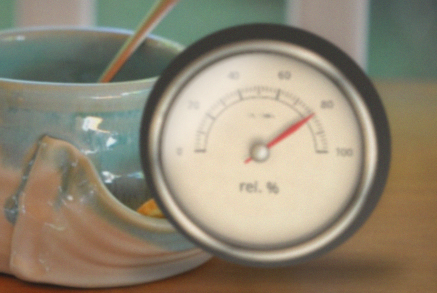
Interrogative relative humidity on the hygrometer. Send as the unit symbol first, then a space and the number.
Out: % 80
